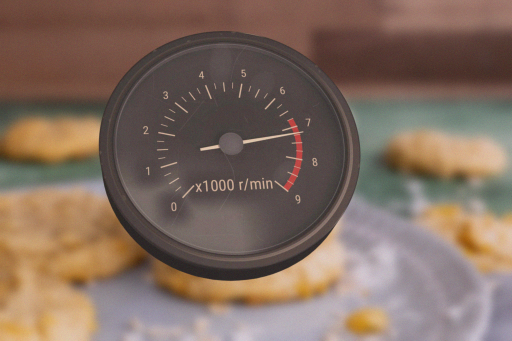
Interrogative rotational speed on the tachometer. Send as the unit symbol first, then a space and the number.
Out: rpm 7250
